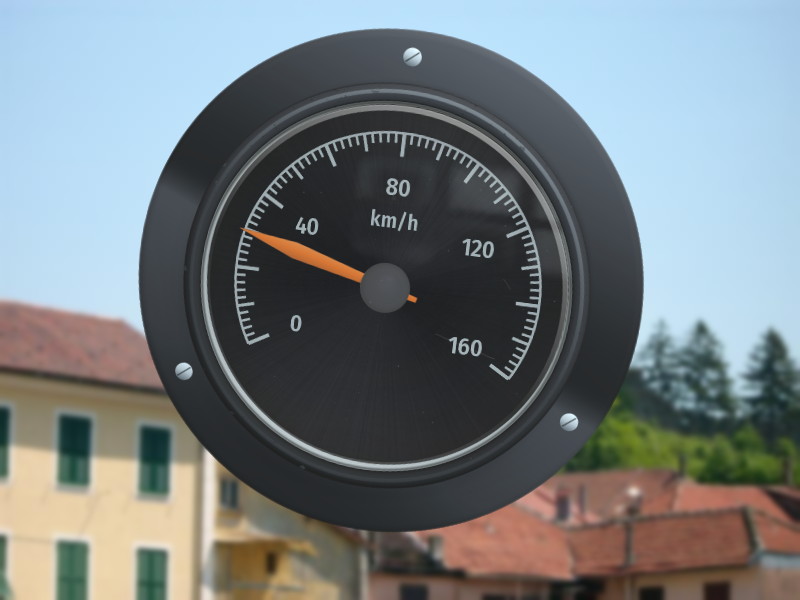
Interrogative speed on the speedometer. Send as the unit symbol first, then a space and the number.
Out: km/h 30
